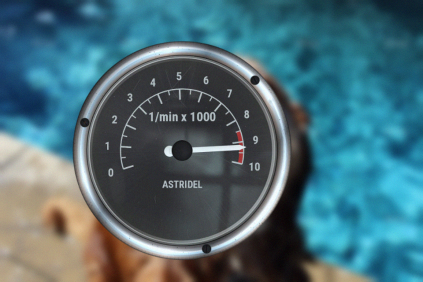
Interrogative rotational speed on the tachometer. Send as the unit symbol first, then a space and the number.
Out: rpm 9250
